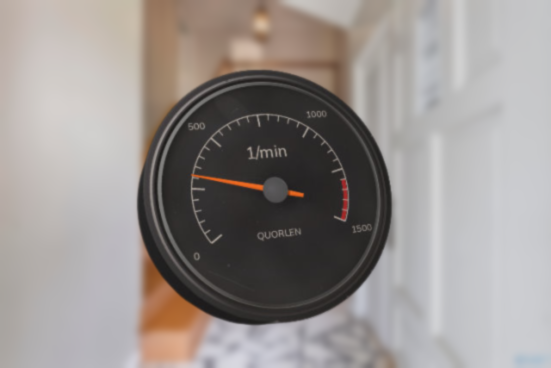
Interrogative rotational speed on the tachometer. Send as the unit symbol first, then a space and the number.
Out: rpm 300
